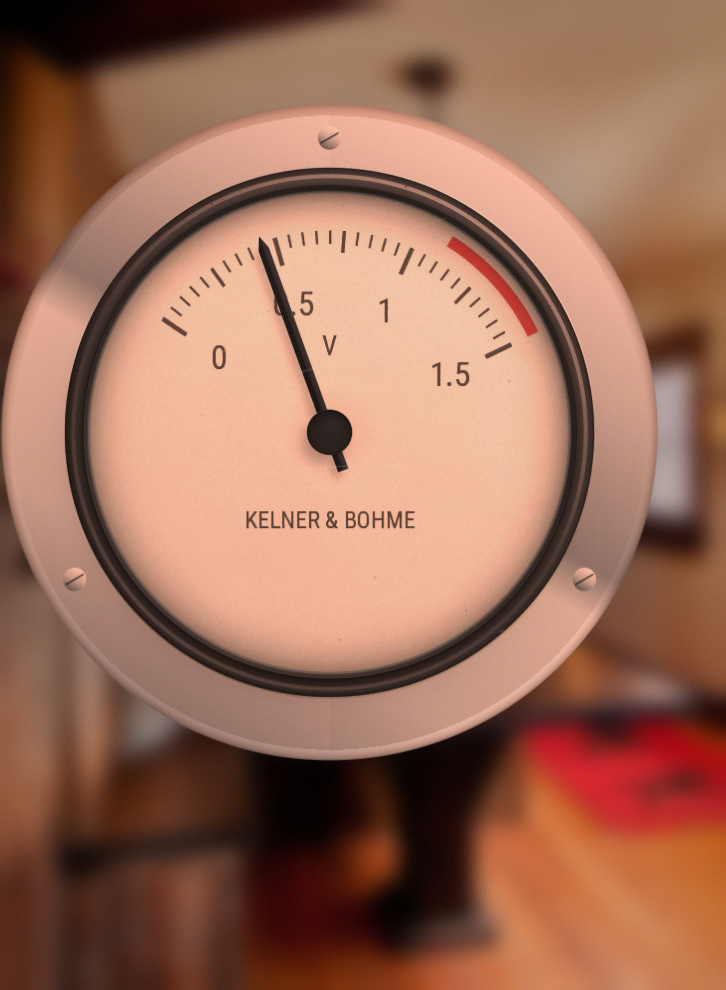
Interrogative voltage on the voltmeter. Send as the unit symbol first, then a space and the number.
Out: V 0.45
